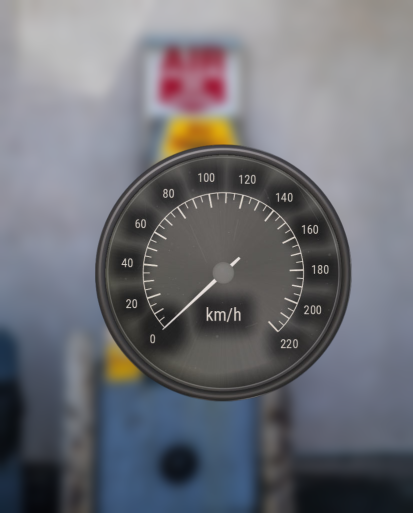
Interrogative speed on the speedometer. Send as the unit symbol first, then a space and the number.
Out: km/h 0
